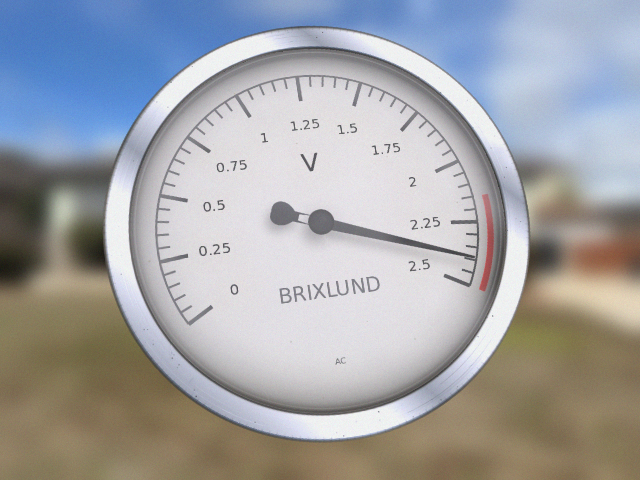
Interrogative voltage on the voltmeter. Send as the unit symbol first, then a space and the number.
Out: V 2.4
